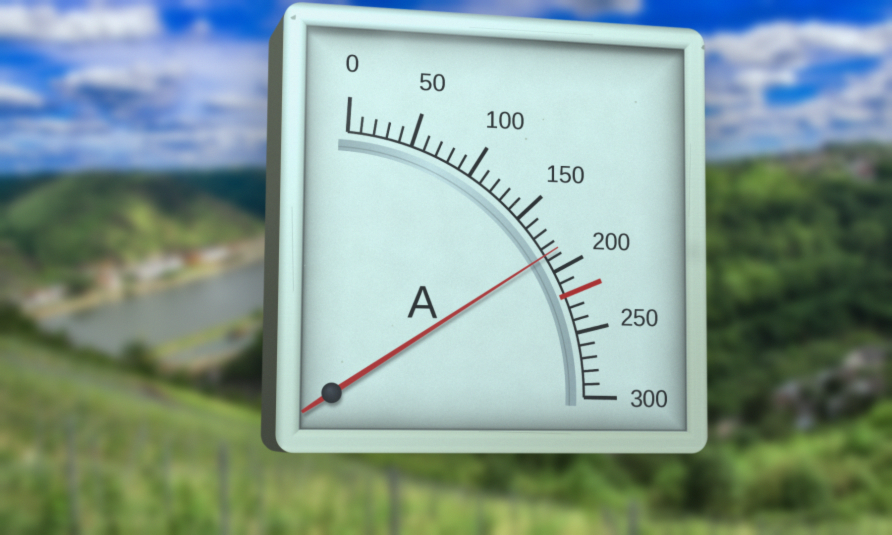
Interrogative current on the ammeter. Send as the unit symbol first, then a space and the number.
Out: A 185
